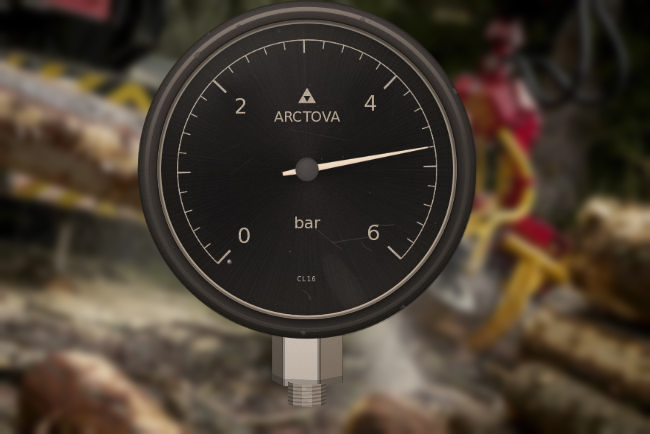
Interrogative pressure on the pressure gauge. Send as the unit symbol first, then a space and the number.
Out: bar 4.8
